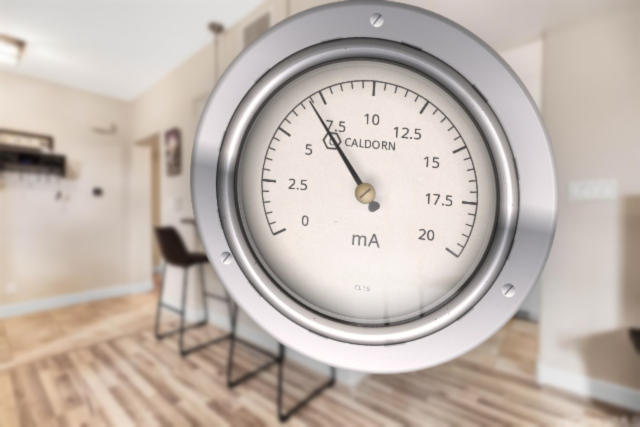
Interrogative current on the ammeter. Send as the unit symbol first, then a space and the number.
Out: mA 7
